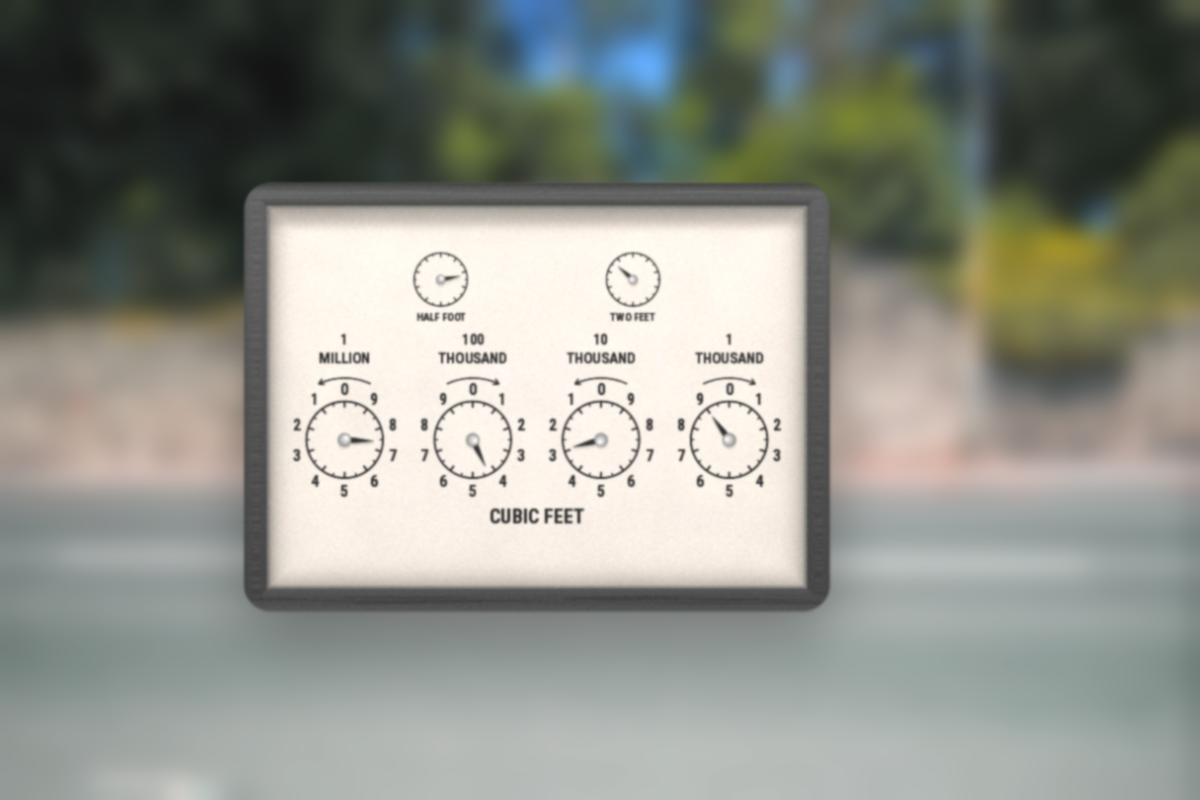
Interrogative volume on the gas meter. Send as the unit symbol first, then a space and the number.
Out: ft³ 742900
